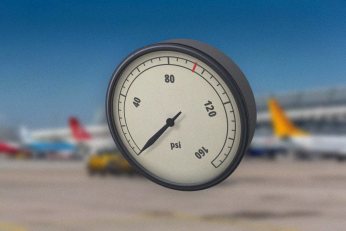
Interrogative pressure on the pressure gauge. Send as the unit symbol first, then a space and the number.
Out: psi 0
